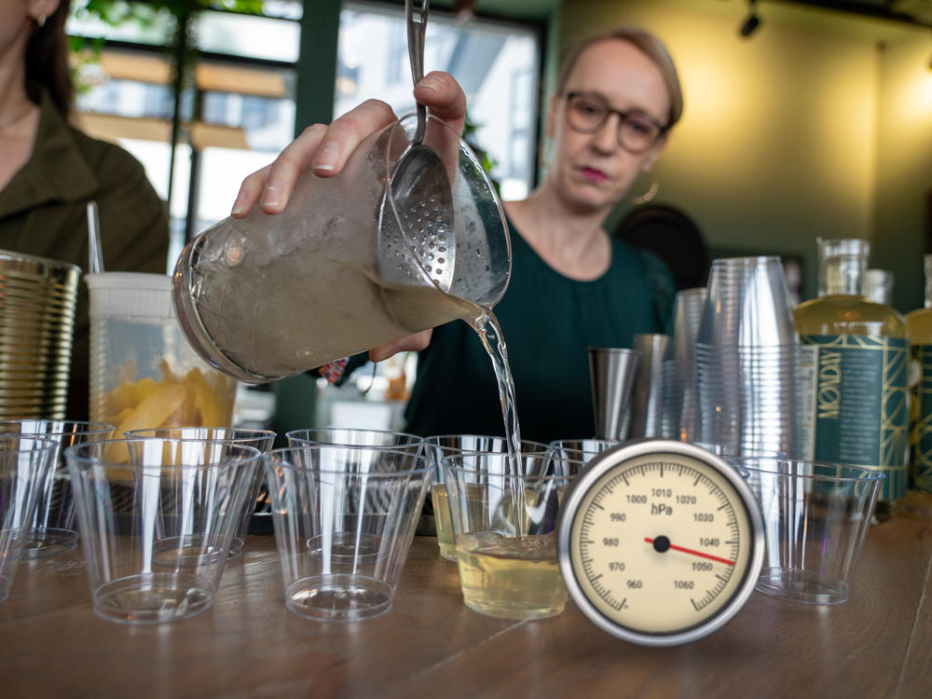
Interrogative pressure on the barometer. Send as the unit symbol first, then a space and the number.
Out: hPa 1045
